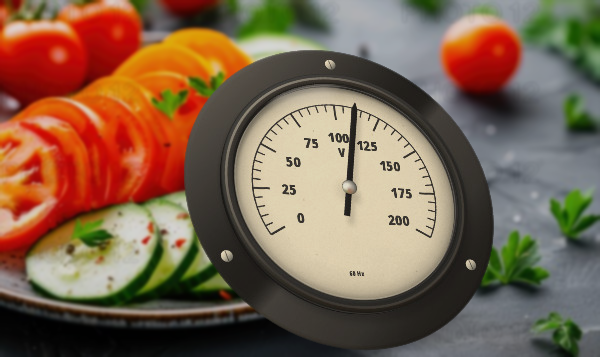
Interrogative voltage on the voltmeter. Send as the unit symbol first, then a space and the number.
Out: V 110
